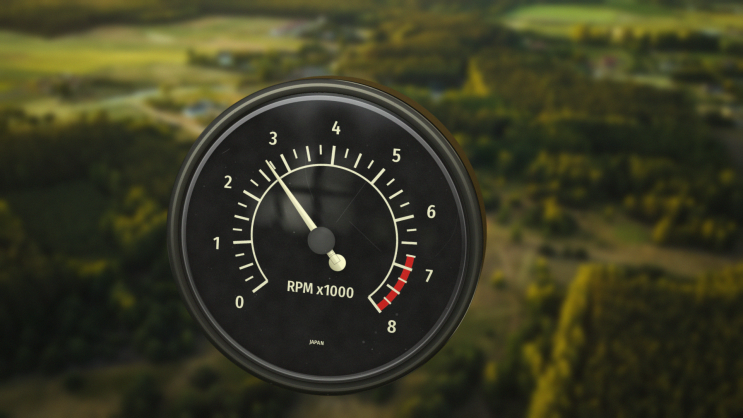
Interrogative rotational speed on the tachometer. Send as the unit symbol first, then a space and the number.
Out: rpm 2750
